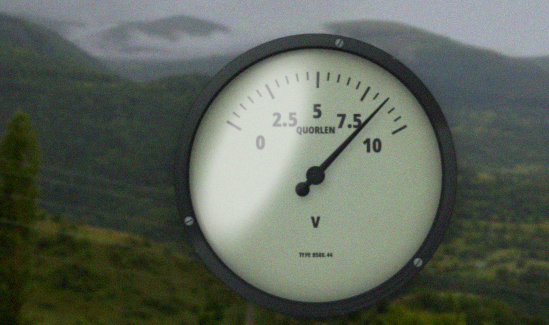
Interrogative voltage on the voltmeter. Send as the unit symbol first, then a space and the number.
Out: V 8.5
